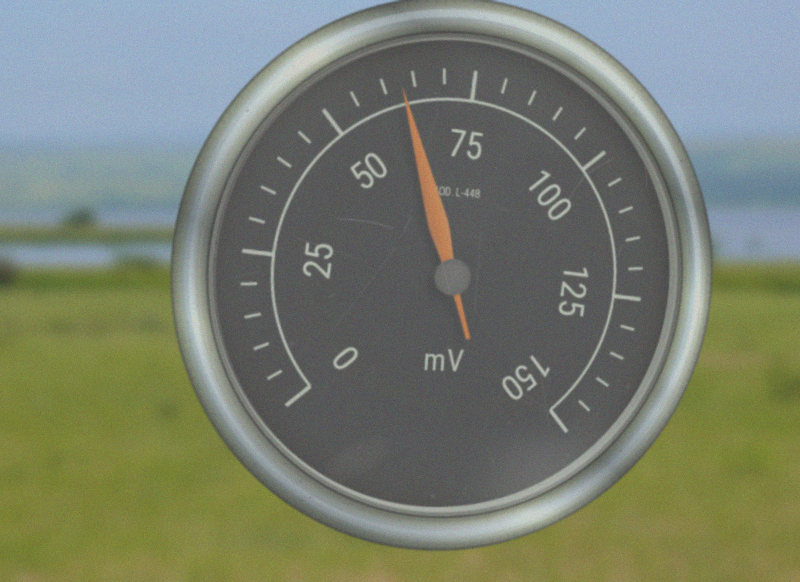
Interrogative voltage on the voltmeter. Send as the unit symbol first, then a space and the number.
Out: mV 62.5
